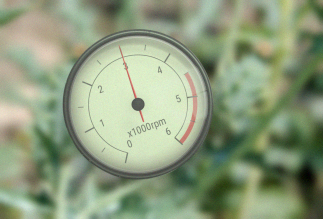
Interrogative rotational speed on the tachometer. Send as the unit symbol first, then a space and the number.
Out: rpm 3000
